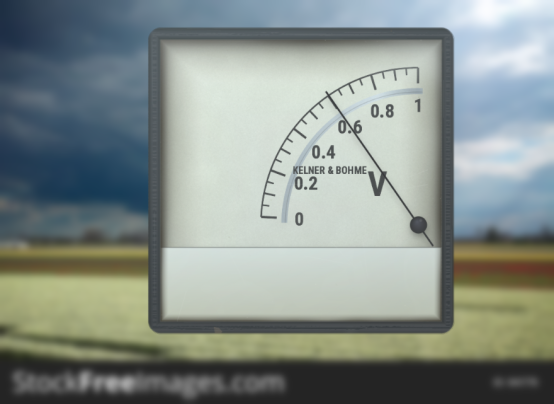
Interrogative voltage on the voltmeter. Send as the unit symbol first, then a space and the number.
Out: V 0.6
